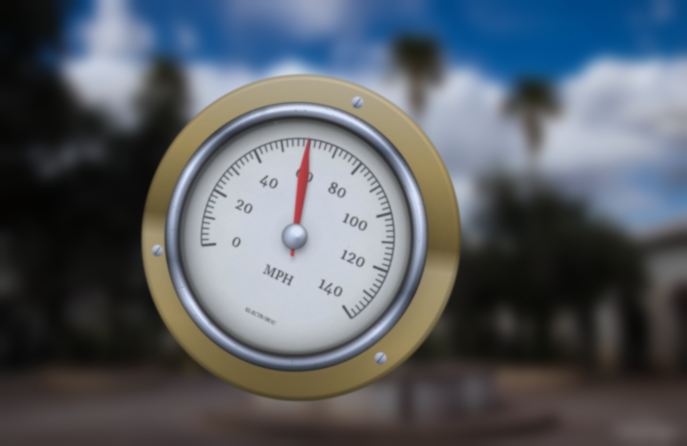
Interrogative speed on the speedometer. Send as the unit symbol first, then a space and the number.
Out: mph 60
